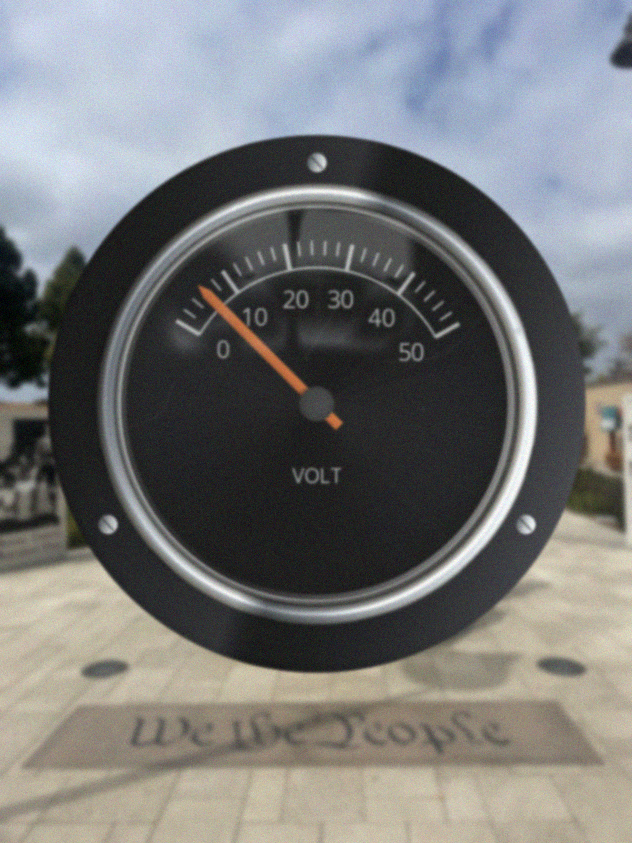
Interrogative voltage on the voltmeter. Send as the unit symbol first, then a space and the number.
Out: V 6
